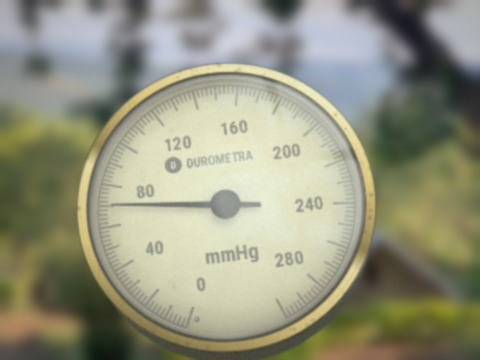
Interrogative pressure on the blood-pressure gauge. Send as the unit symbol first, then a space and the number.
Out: mmHg 70
